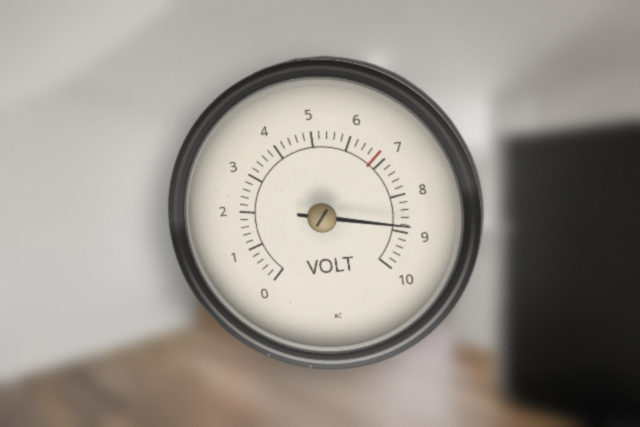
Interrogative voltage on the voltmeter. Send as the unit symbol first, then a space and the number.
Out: V 8.8
